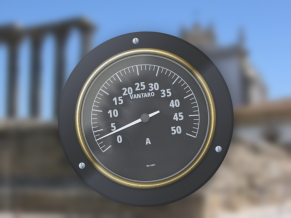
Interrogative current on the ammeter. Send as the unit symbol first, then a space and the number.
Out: A 3
